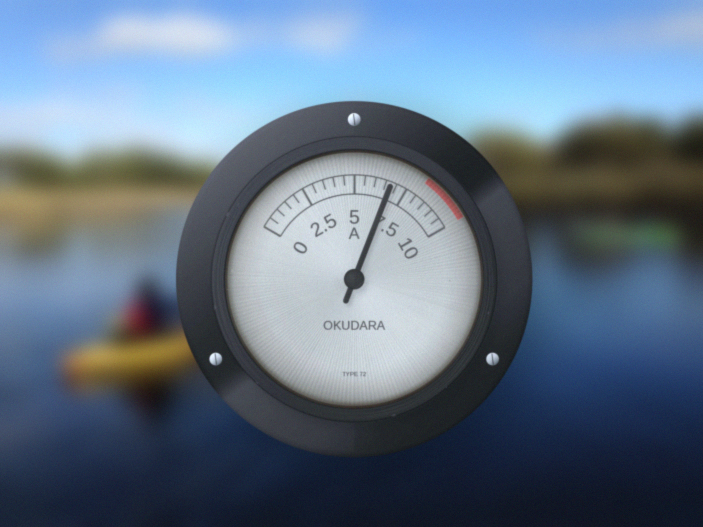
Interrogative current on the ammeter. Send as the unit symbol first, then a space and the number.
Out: A 6.75
